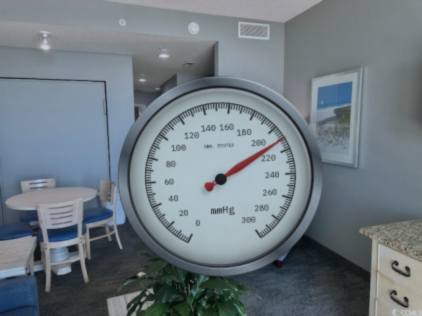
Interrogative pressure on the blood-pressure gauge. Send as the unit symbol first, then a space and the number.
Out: mmHg 210
